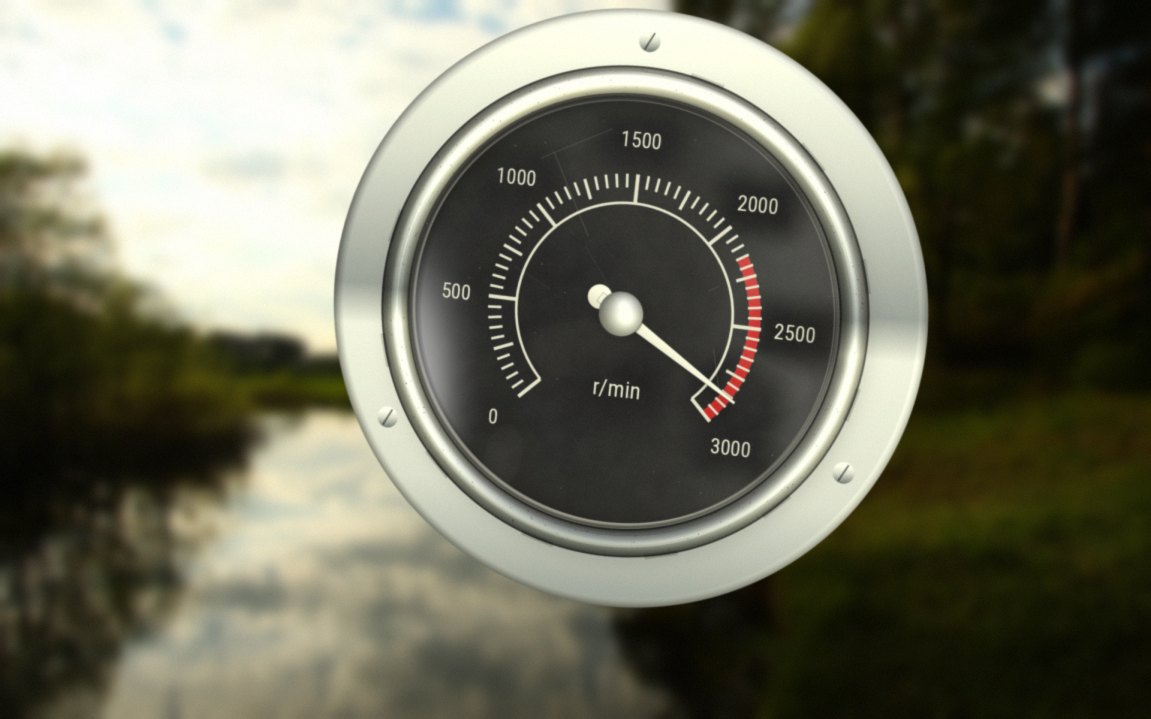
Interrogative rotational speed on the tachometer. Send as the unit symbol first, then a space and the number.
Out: rpm 2850
